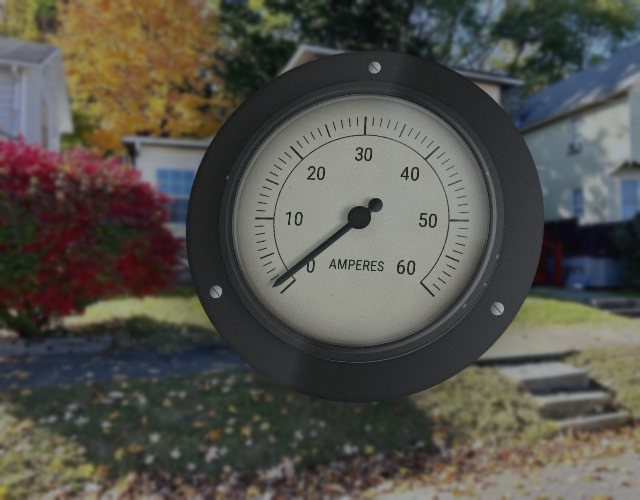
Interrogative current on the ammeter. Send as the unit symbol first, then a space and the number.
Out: A 1
